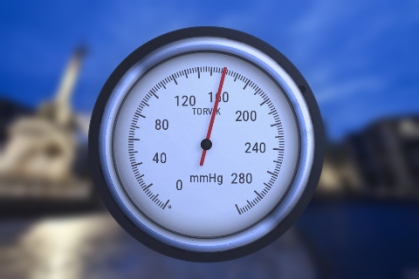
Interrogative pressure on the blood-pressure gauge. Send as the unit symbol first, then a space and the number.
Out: mmHg 160
